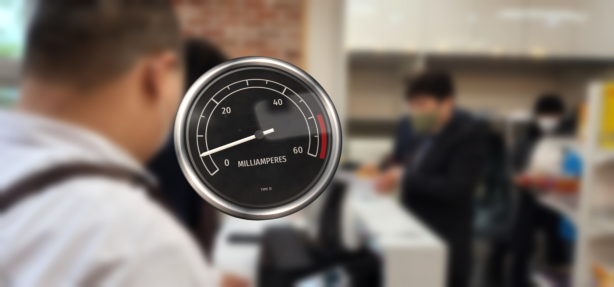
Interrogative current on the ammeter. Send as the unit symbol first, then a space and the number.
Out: mA 5
